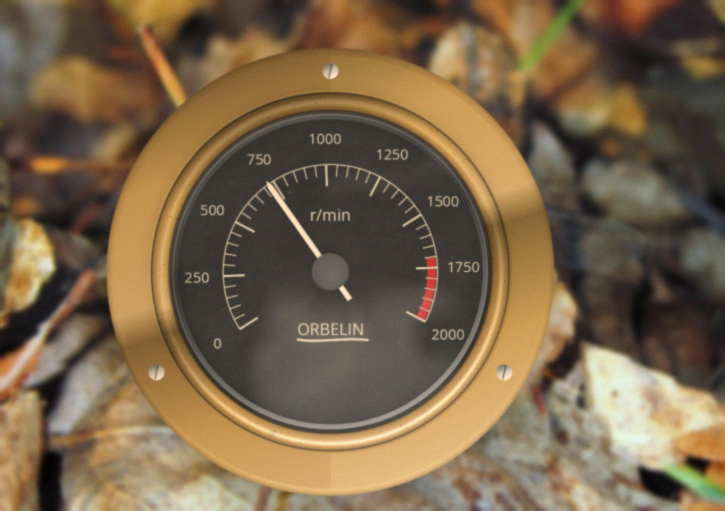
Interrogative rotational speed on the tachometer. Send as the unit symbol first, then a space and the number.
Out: rpm 725
